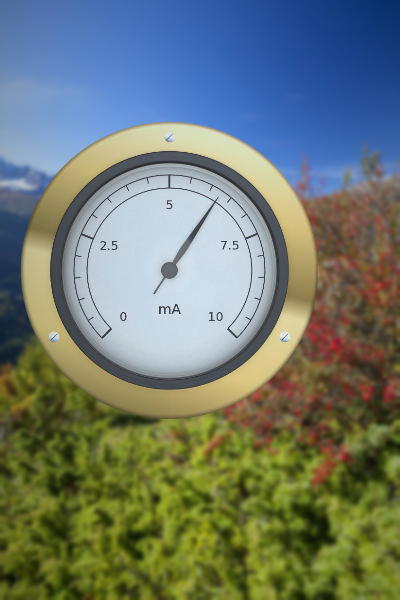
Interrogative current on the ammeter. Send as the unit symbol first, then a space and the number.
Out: mA 6.25
